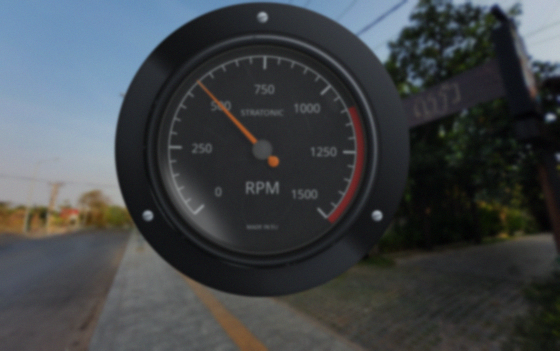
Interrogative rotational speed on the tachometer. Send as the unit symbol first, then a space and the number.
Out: rpm 500
